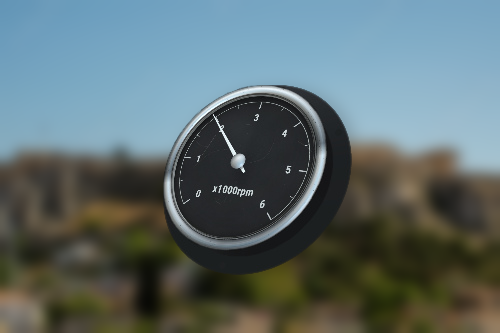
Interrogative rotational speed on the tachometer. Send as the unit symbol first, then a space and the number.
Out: rpm 2000
